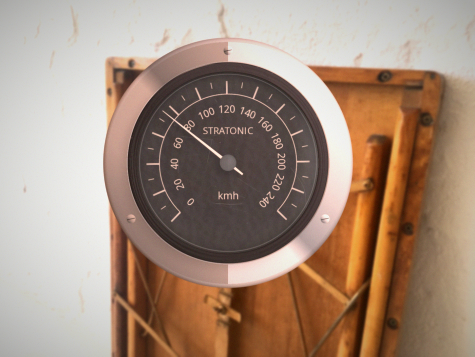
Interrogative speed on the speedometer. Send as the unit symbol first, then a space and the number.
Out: km/h 75
